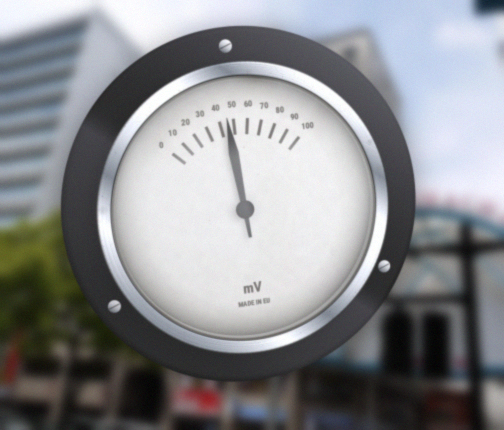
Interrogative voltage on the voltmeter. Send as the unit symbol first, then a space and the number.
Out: mV 45
